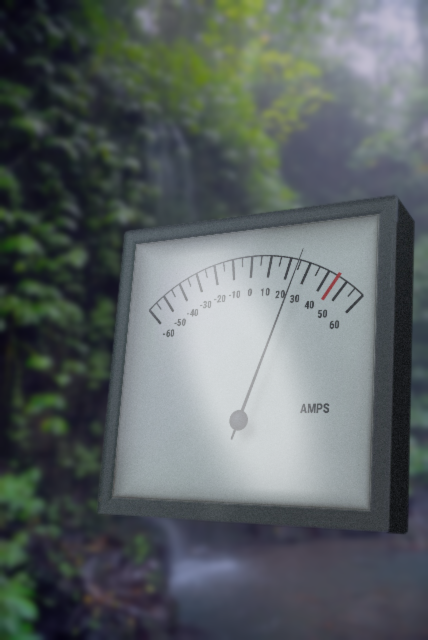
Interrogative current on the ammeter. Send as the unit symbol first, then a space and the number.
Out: A 25
